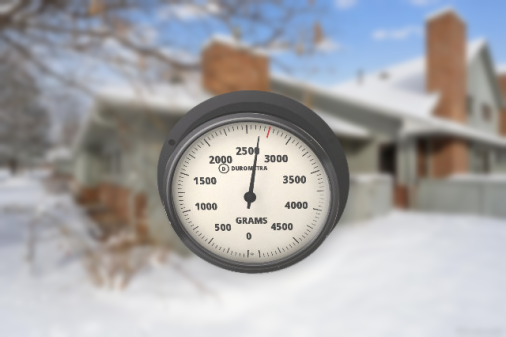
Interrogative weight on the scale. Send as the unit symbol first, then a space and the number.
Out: g 2650
